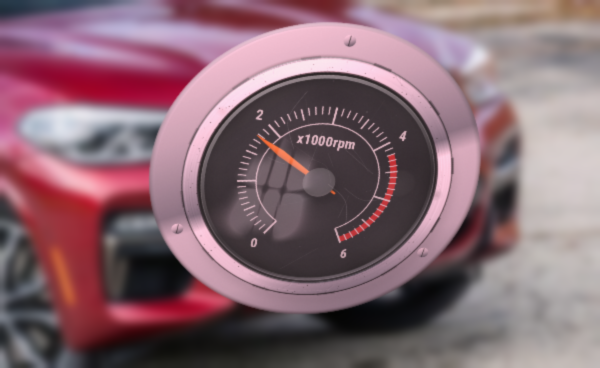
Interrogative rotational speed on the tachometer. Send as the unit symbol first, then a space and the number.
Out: rpm 1800
